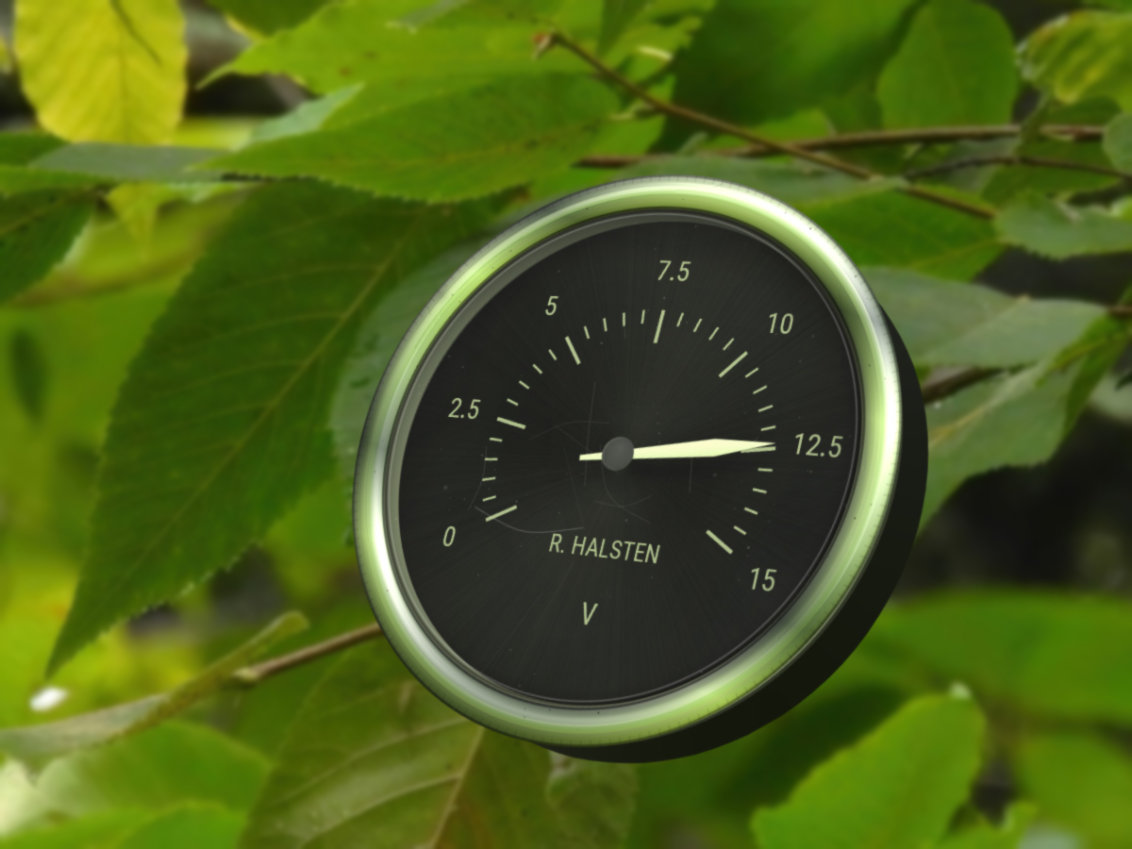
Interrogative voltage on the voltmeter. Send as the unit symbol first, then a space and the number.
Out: V 12.5
